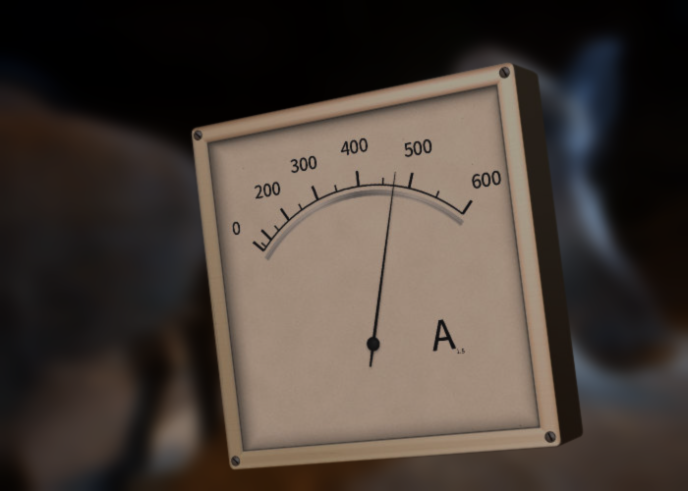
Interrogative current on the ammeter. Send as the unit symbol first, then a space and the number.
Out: A 475
